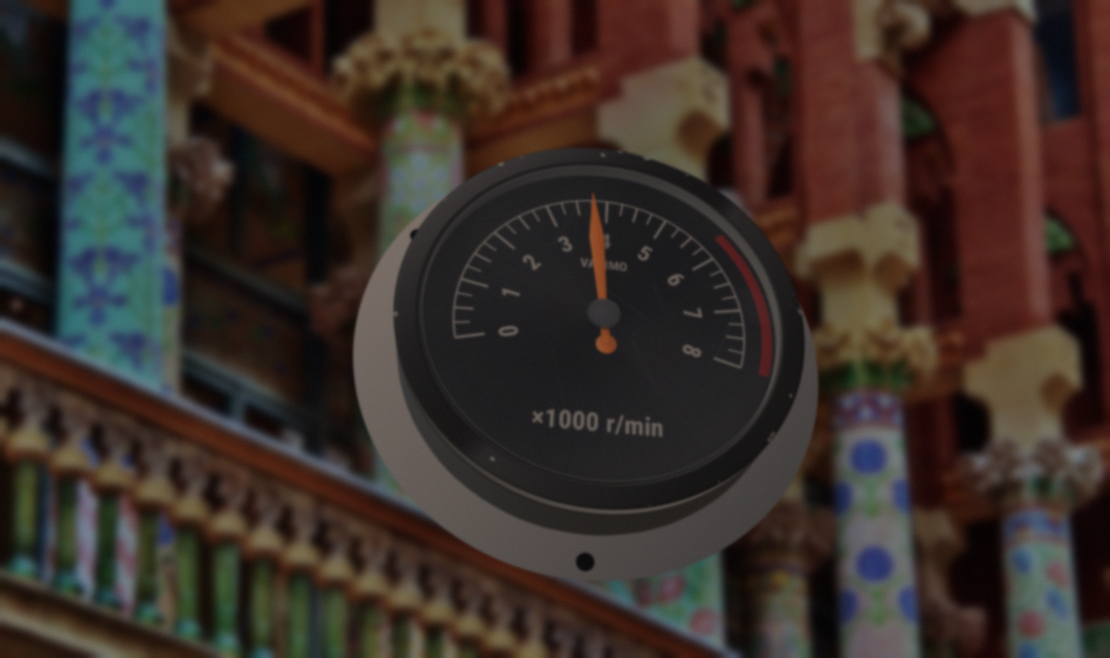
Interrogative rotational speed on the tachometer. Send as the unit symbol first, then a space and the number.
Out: rpm 3750
